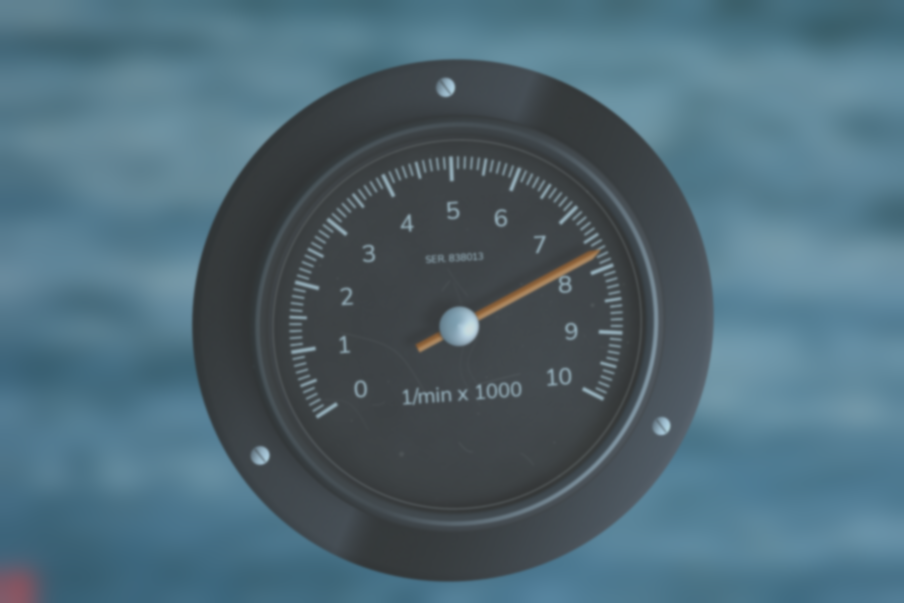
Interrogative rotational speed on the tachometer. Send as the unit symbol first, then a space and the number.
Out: rpm 7700
